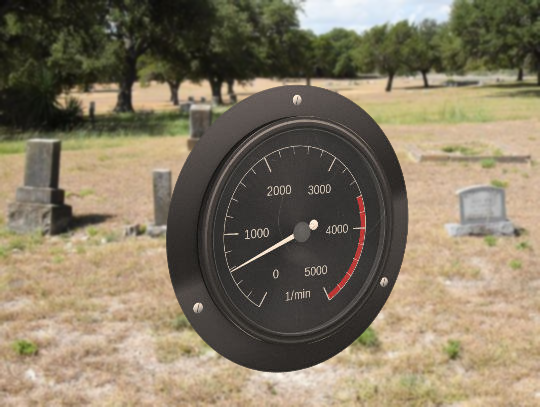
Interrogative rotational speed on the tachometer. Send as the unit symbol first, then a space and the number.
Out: rpm 600
